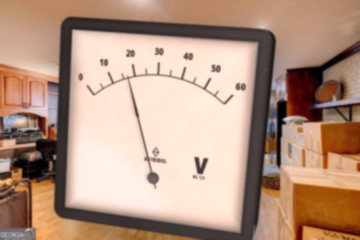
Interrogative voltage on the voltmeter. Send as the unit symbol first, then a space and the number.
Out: V 17.5
